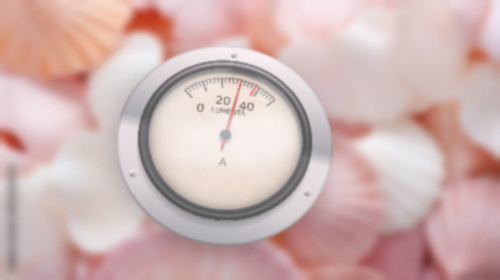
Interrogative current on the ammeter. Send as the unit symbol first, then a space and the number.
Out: A 30
